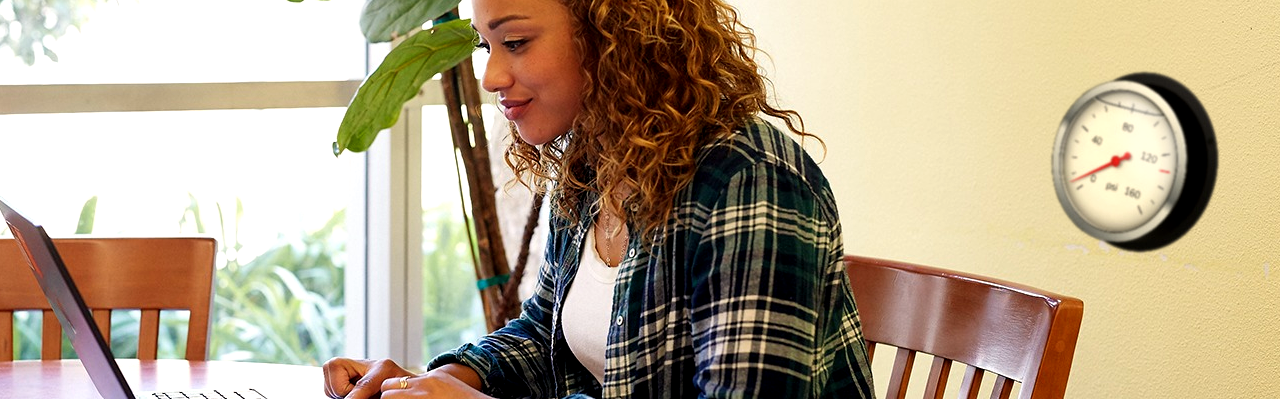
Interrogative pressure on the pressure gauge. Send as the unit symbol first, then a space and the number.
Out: psi 5
